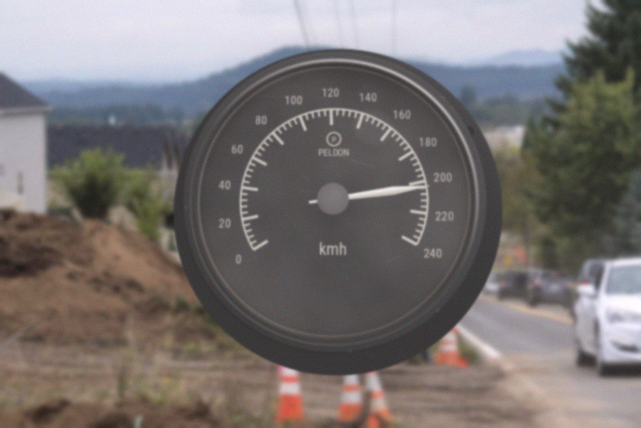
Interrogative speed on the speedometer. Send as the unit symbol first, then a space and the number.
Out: km/h 204
